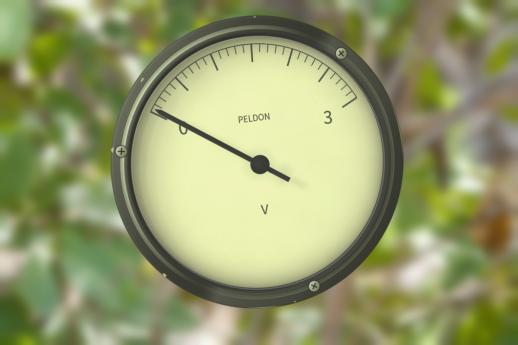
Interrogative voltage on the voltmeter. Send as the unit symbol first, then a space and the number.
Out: V 0.05
